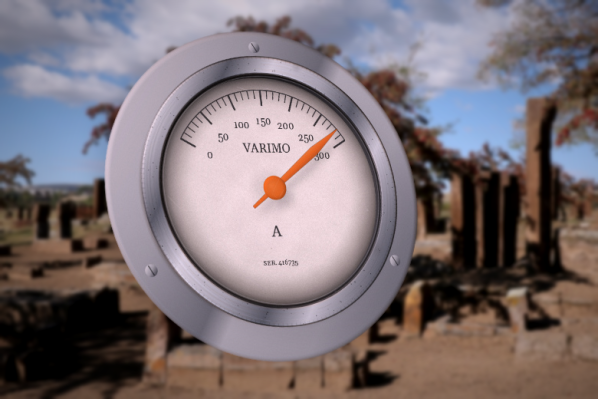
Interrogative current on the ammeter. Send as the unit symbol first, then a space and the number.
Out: A 280
